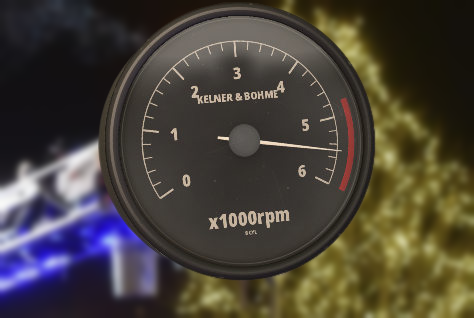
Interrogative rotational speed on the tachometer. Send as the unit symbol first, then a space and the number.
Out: rpm 5500
